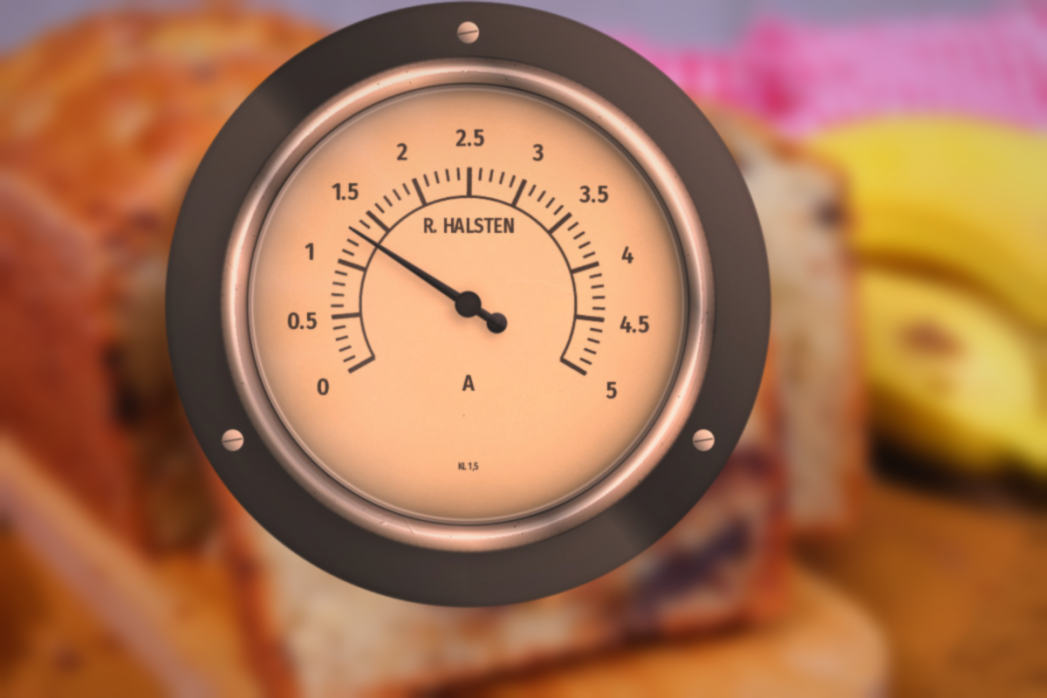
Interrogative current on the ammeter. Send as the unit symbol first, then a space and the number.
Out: A 1.3
